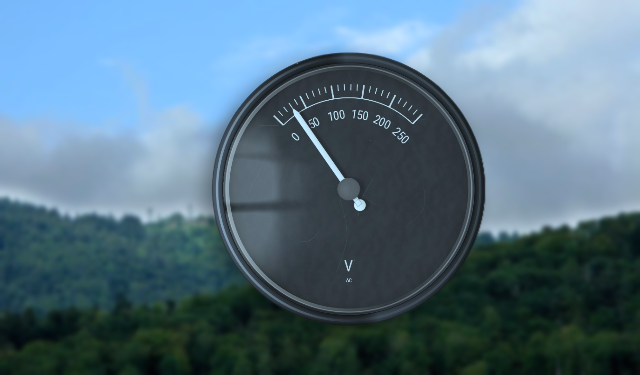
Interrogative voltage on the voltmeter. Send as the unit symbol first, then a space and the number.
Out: V 30
